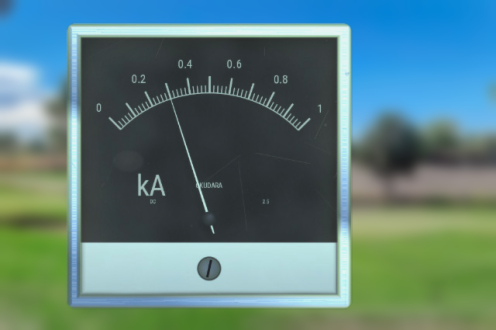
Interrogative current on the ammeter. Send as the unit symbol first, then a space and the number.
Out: kA 0.3
